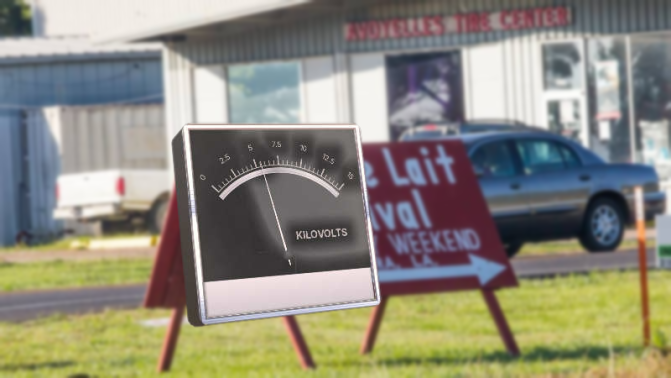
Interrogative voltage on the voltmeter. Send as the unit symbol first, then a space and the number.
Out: kV 5.5
